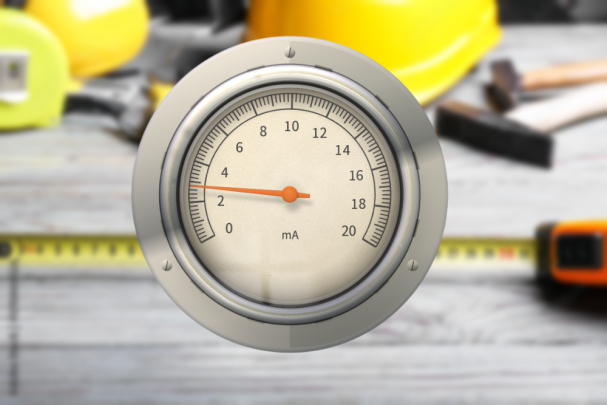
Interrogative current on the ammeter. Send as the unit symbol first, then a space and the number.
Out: mA 2.8
